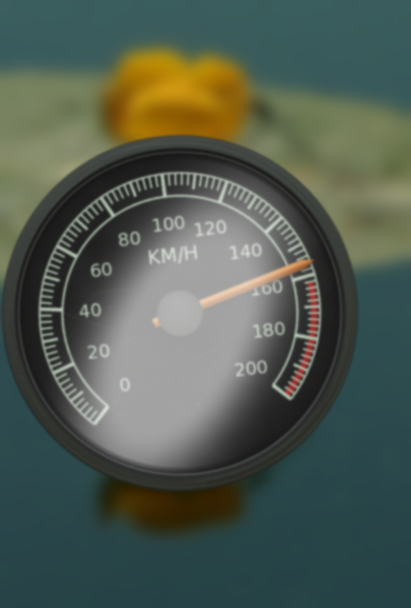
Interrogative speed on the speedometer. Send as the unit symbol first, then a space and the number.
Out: km/h 156
